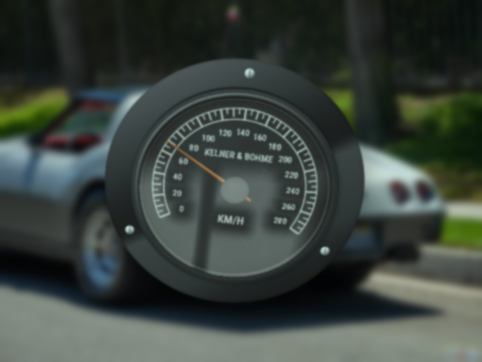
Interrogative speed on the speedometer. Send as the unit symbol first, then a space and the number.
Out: km/h 70
